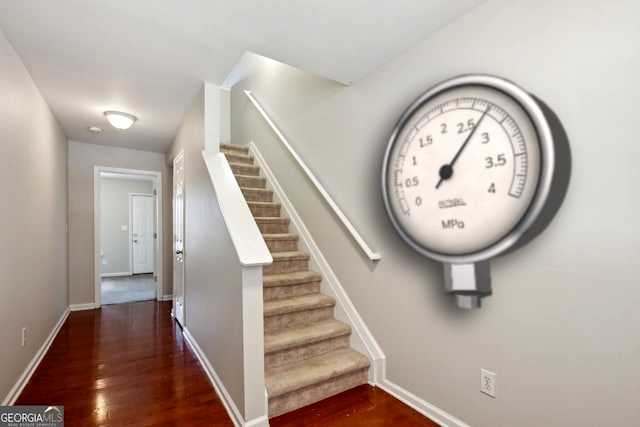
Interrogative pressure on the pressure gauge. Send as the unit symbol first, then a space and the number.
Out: MPa 2.75
